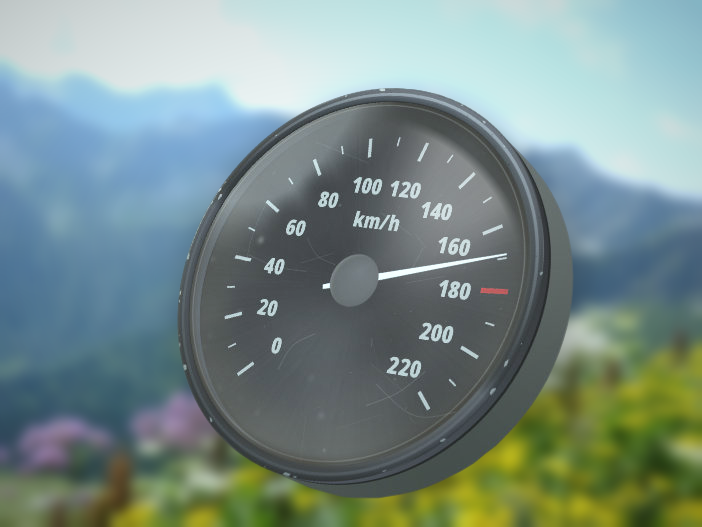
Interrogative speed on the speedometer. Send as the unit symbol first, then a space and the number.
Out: km/h 170
